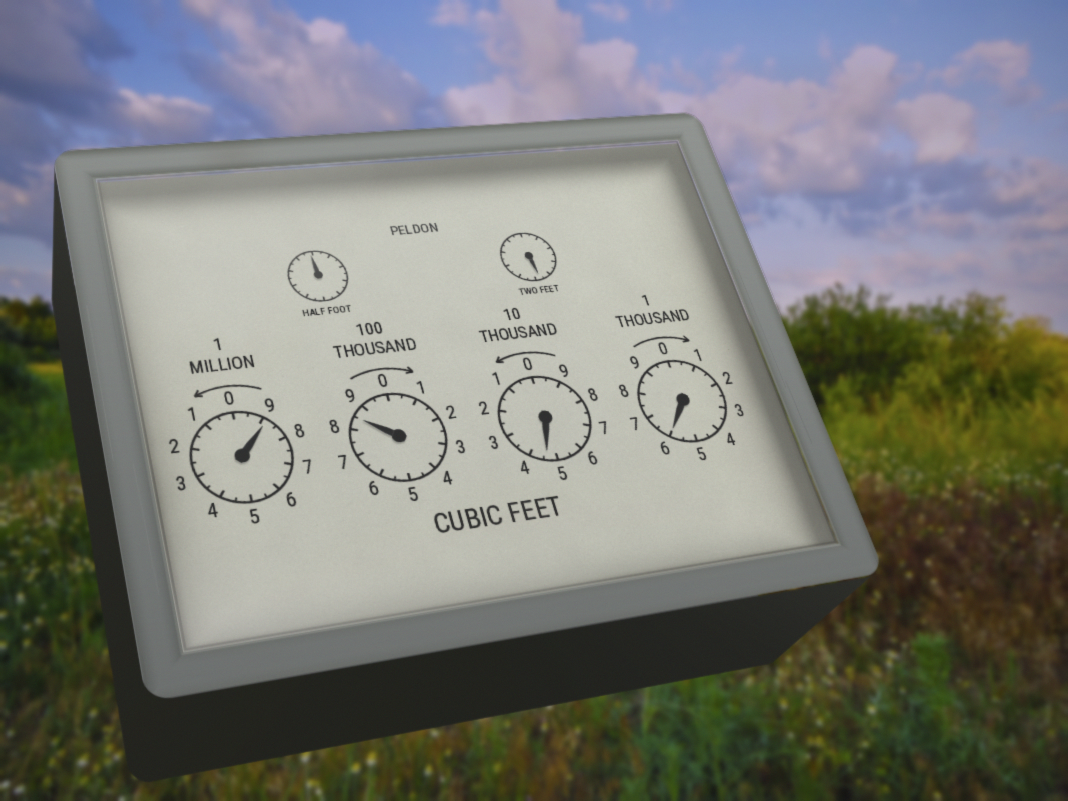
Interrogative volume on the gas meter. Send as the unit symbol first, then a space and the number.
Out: ft³ 884600
